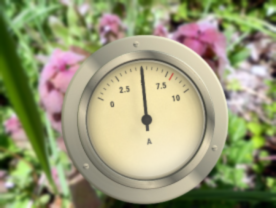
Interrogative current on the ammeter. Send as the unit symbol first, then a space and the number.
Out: A 5
